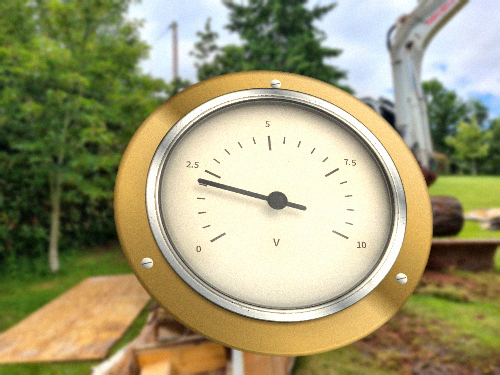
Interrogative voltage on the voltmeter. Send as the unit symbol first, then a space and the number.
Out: V 2
